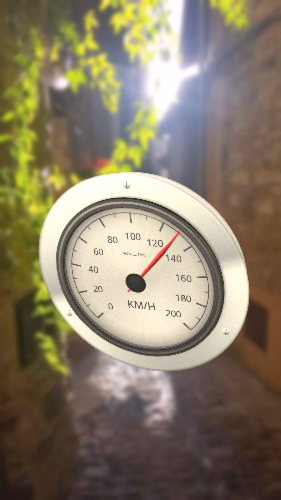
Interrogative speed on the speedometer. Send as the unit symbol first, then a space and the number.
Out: km/h 130
